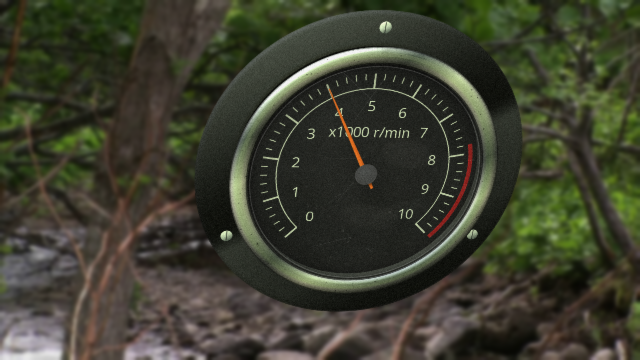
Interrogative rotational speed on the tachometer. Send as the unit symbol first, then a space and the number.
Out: rpm 4000
